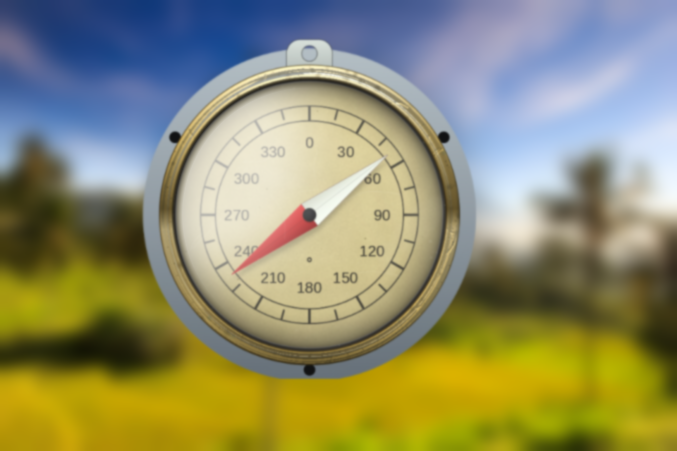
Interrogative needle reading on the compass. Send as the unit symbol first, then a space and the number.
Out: ° 232.5
